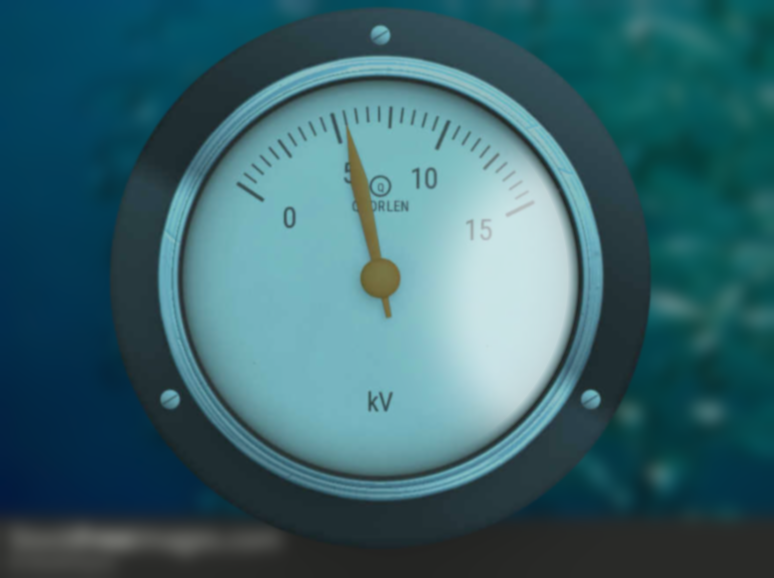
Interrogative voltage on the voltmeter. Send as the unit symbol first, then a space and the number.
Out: kV 5.5
